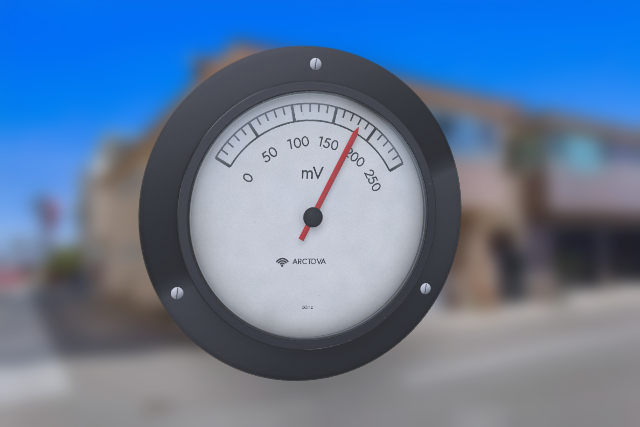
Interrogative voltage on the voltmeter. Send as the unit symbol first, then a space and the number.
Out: mV 180
